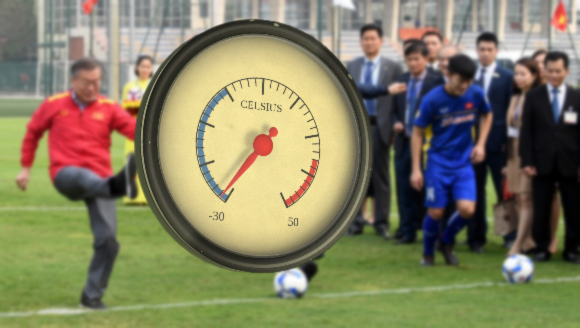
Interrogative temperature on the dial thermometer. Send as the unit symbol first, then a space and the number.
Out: °C -28
